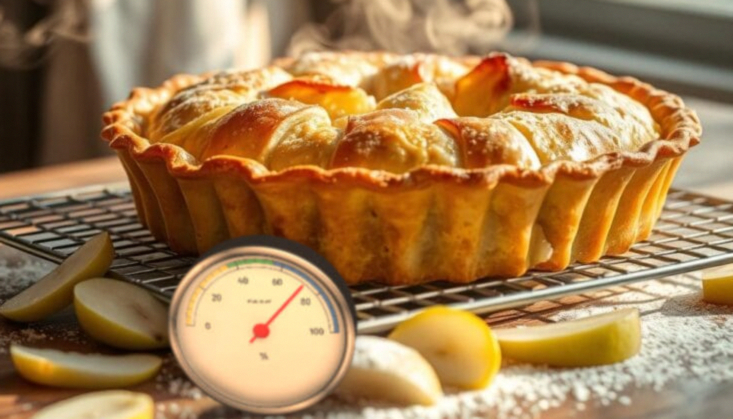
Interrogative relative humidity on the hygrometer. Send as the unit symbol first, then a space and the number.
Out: % 72
